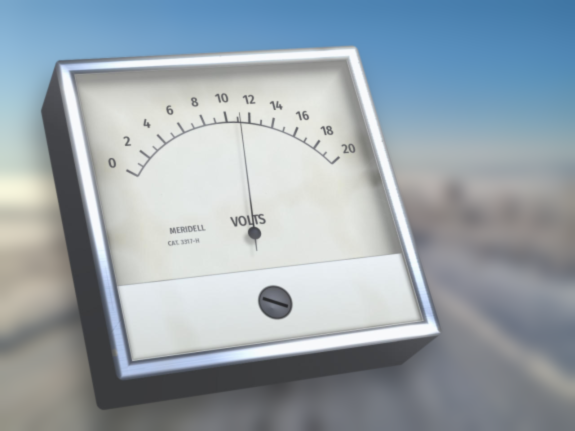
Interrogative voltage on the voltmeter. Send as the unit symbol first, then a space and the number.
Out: V 11
